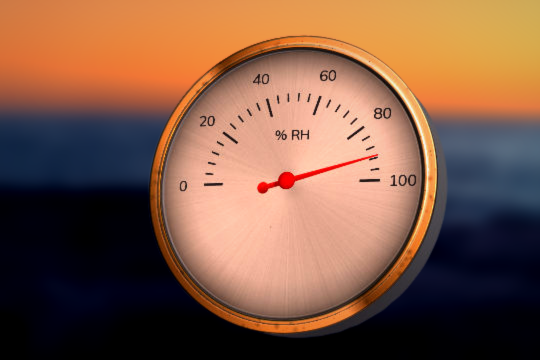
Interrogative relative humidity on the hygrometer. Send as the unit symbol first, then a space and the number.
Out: % 92
